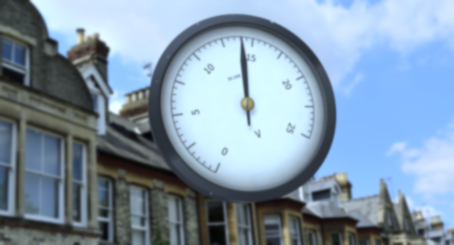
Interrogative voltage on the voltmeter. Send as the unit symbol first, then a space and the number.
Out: V 14
